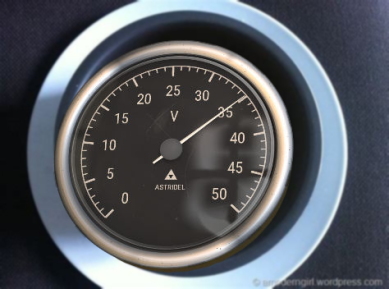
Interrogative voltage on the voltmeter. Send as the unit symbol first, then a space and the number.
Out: V 35
